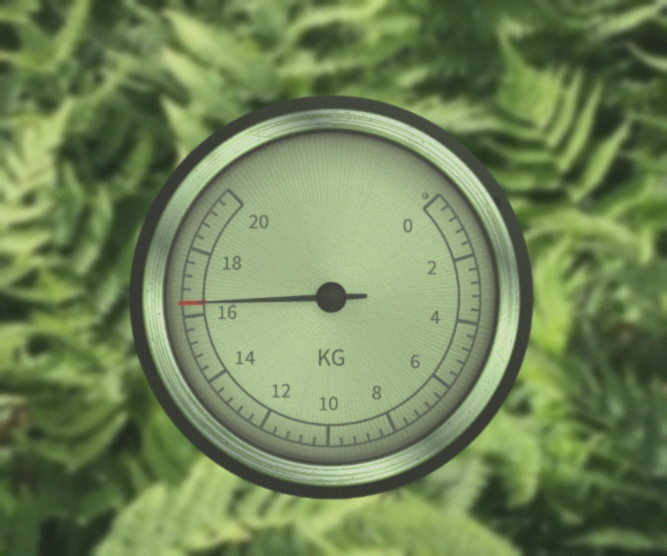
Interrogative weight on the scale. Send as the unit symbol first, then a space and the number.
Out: kg 16.4
